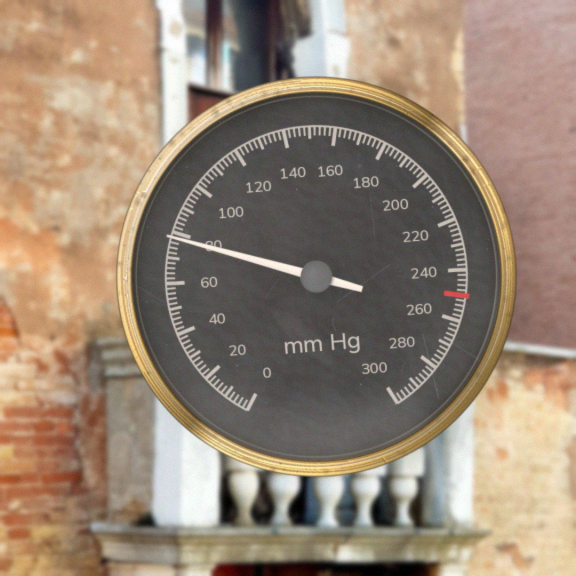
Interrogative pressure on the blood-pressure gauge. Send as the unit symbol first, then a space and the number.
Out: mmHg 78
